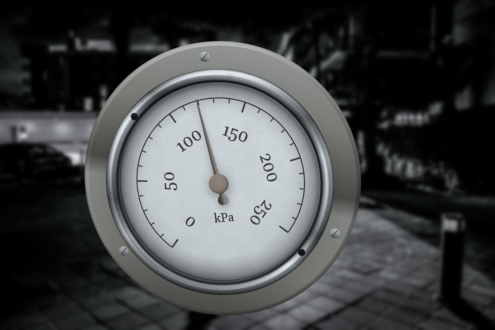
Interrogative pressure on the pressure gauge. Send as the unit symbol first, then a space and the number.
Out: kPa 120
